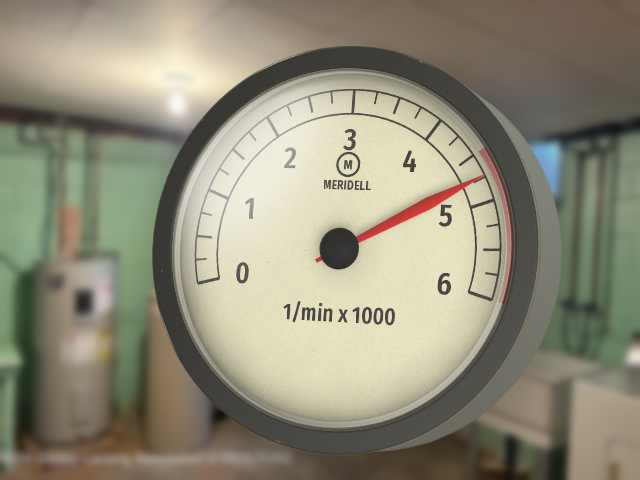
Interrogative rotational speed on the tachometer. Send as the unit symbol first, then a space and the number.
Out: rpm 4750
